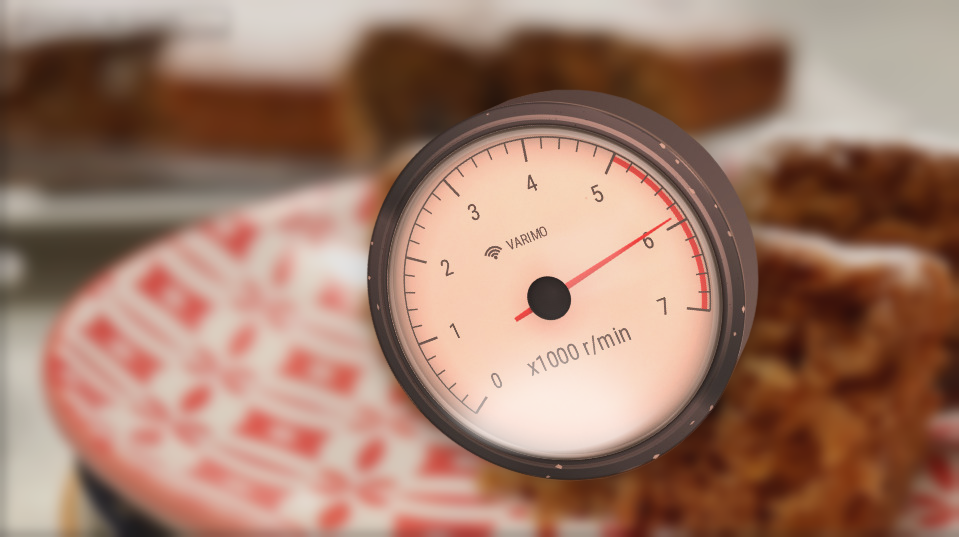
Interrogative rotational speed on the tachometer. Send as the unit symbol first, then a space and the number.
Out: rpm 5900
